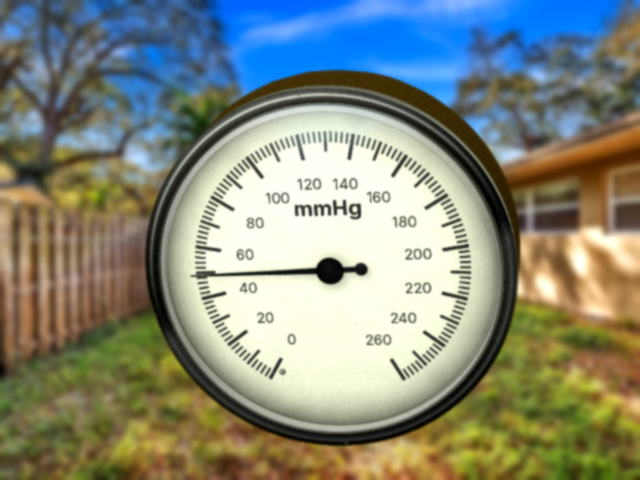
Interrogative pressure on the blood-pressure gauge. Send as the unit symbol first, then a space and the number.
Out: mmHg 50
